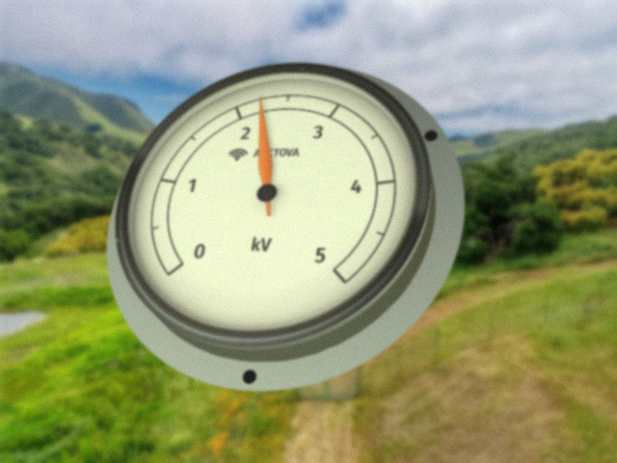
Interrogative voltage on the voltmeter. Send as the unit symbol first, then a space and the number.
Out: kV 2.25
